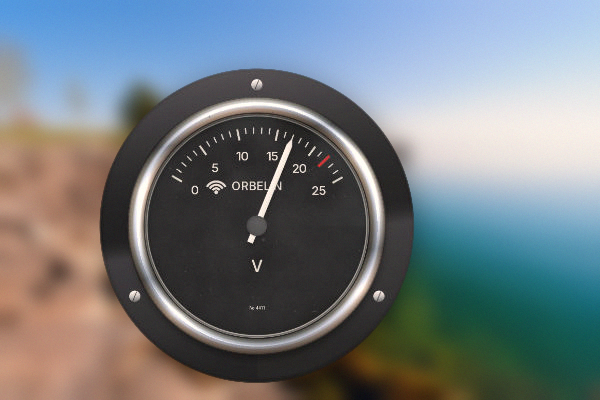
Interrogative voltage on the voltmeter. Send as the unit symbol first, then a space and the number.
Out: V 17
